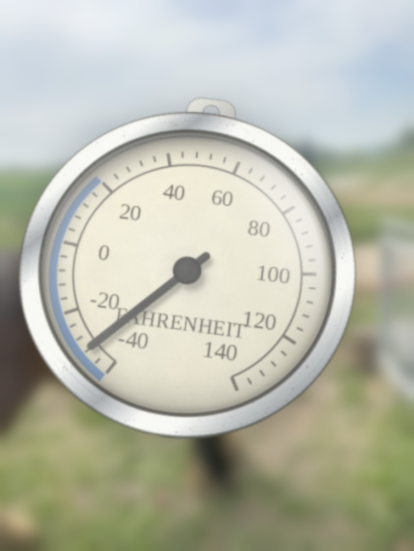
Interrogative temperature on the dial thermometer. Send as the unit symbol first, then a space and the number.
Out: °F -32
